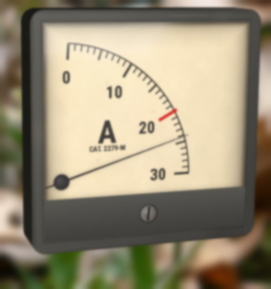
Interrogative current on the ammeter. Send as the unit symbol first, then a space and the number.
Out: A 24
